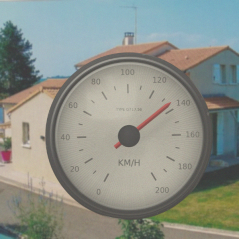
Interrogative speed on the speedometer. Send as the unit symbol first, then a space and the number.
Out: km/h 135
